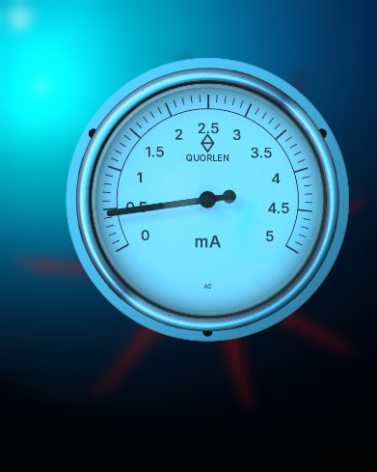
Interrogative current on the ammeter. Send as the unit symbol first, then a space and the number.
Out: mA 0.45
